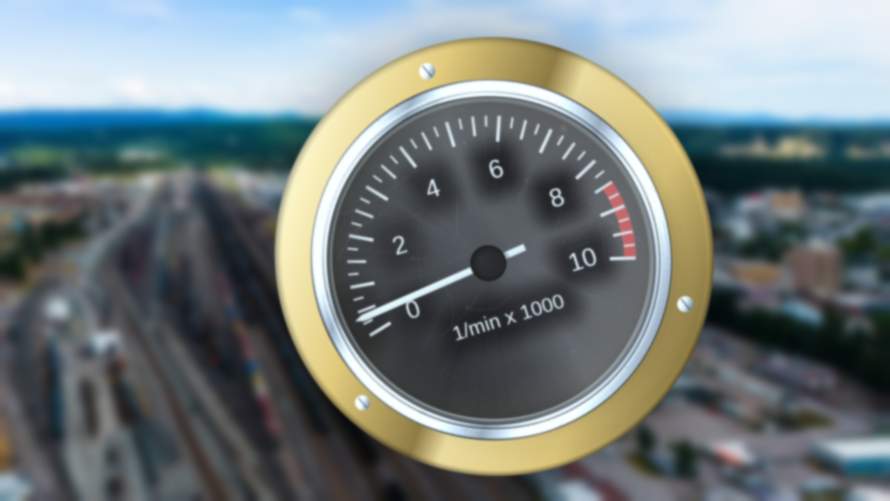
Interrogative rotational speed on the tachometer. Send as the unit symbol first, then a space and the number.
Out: rpm 375
